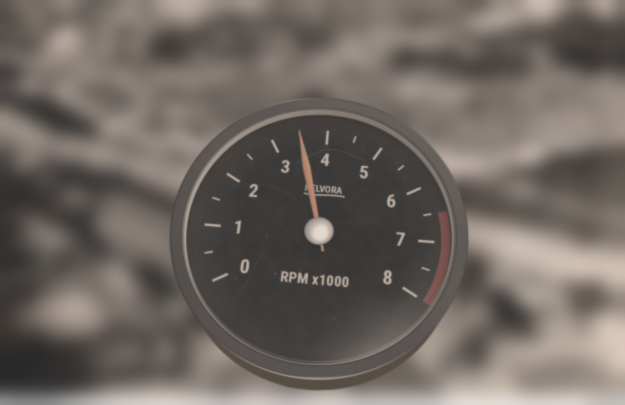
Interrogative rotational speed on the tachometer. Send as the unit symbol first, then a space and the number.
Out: rpm 3500
